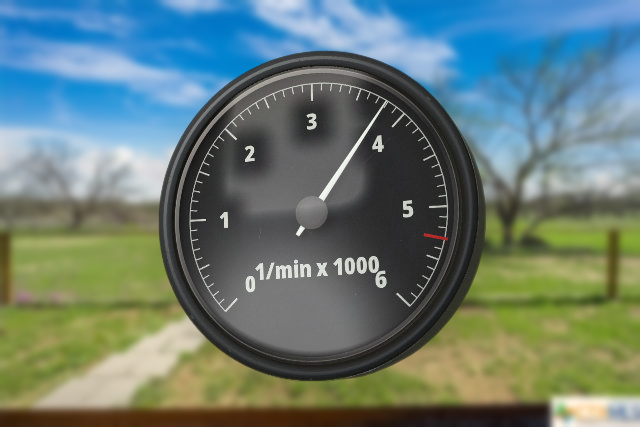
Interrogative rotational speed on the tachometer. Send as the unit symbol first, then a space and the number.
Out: rpm 3800
